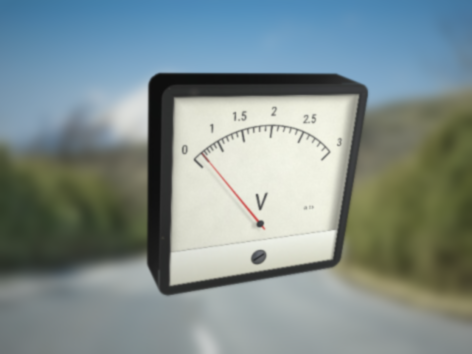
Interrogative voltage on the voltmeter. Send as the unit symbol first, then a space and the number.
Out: V 0.5
